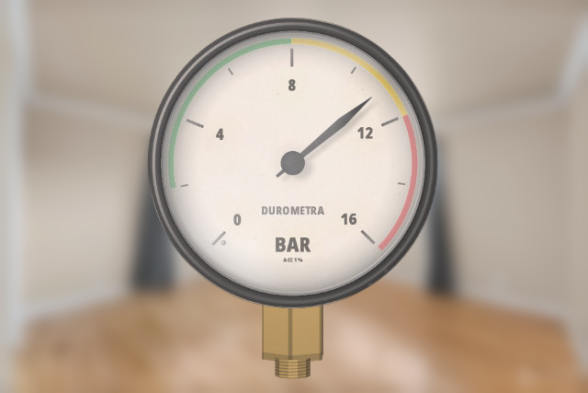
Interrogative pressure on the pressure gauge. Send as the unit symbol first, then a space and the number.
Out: bar 11
